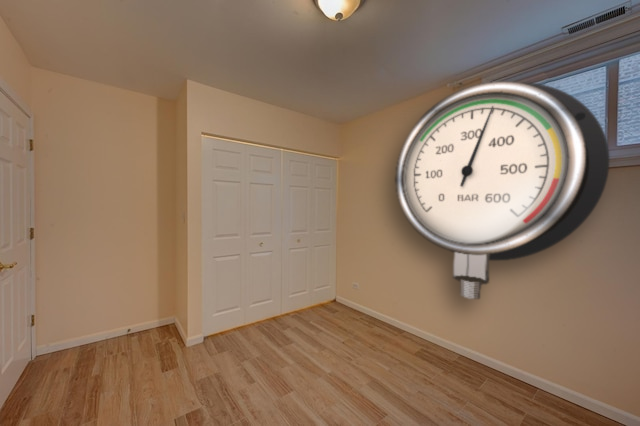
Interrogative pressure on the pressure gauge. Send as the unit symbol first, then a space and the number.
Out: bar 340
